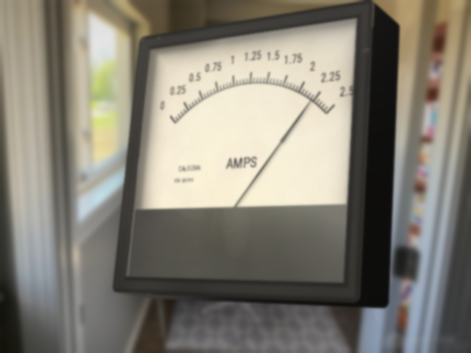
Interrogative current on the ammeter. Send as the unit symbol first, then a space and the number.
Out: A 2.25
